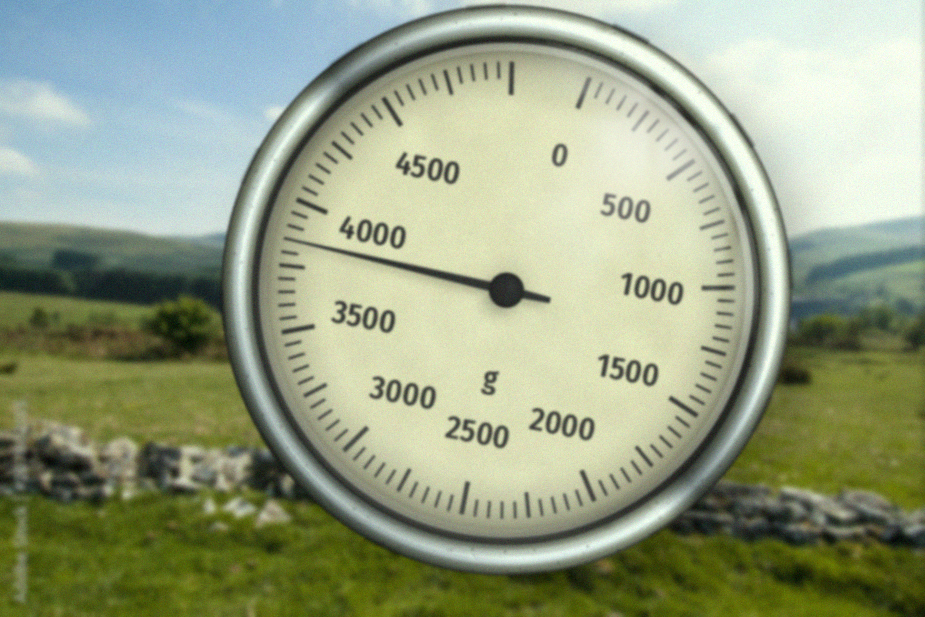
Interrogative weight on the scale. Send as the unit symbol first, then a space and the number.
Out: g 3850
